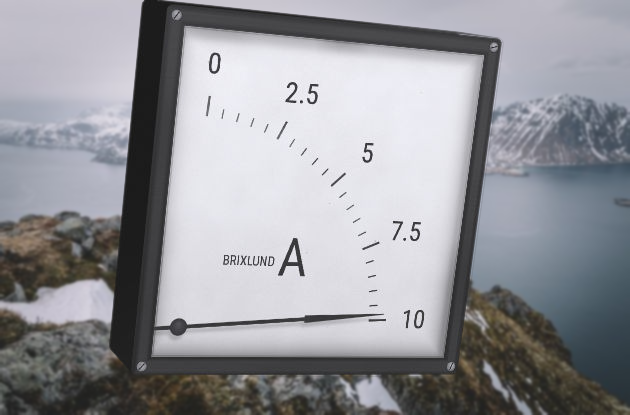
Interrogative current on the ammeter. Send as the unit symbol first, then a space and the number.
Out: A 9.75
